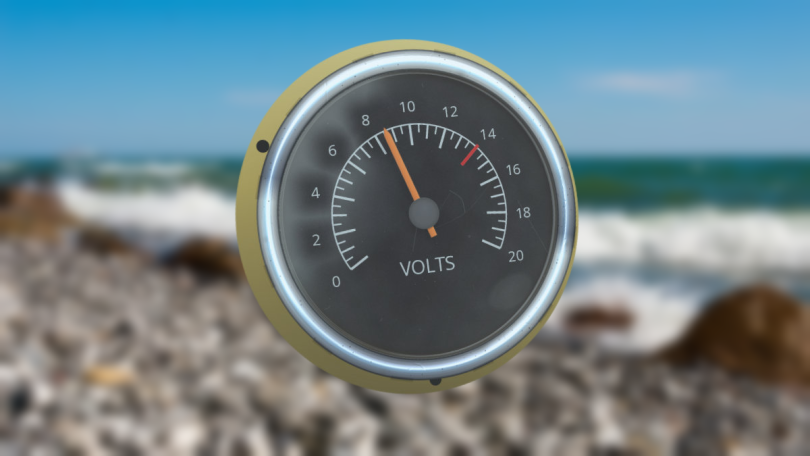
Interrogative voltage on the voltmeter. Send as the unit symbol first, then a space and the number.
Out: V 8.5
